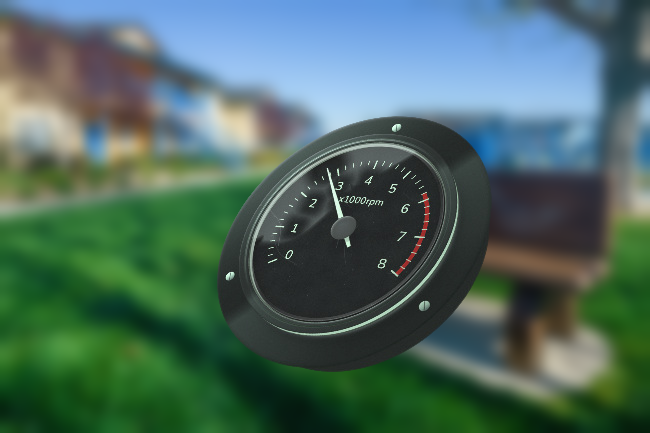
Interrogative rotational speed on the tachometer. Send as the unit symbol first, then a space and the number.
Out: rpm 2800
